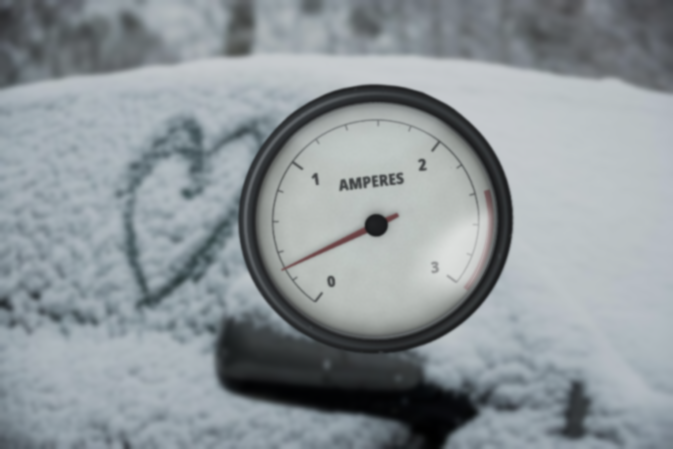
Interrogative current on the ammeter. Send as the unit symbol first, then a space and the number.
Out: A 0.3
